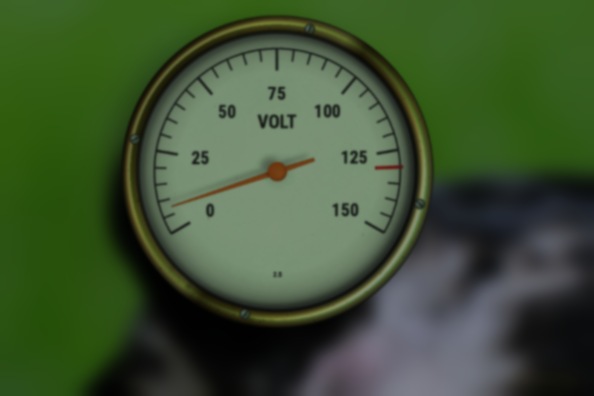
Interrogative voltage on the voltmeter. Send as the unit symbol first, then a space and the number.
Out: V 7.5
